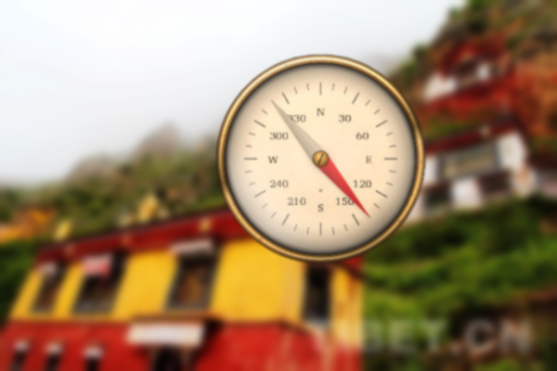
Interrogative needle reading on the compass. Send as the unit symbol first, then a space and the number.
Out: ° 140
